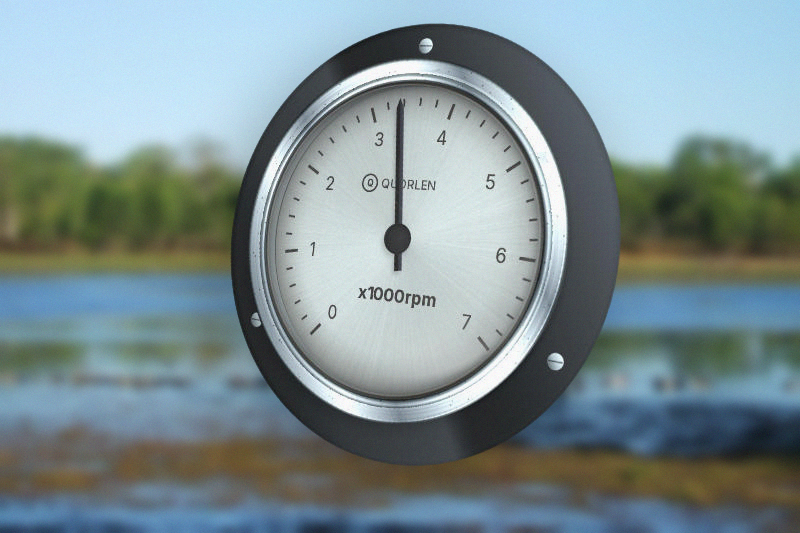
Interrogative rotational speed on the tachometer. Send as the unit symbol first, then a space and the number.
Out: rpm 3400
